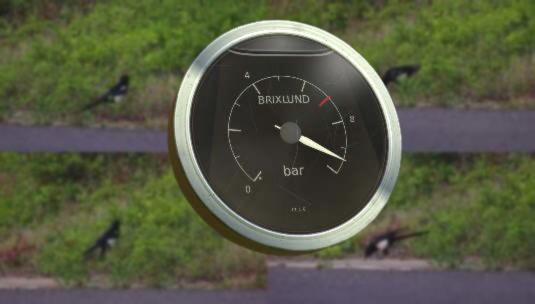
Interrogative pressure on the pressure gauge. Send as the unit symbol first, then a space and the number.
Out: bar 9.5
